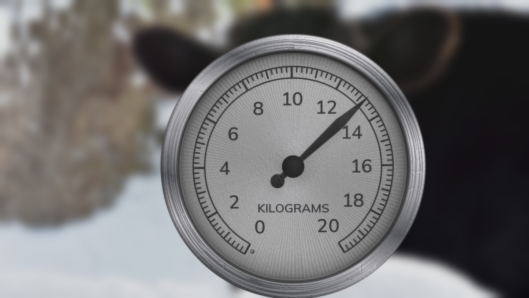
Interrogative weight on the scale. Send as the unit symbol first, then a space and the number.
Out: kg 13.2
